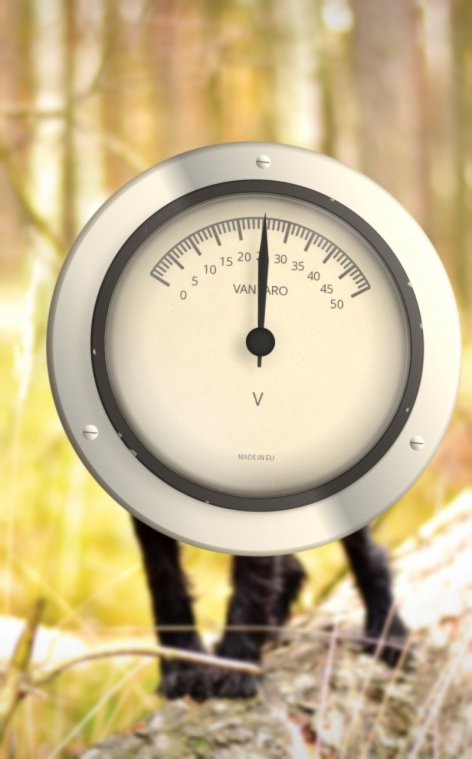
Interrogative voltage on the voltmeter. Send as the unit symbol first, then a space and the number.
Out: V 25
